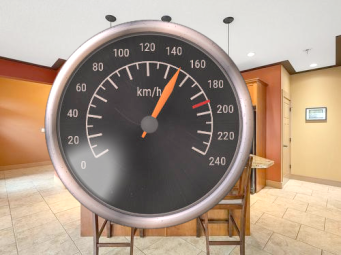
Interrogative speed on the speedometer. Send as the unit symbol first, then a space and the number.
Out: km/h 150
